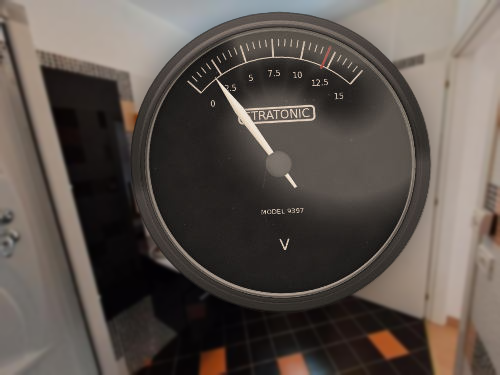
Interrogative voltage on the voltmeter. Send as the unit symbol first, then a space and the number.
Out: V 2
